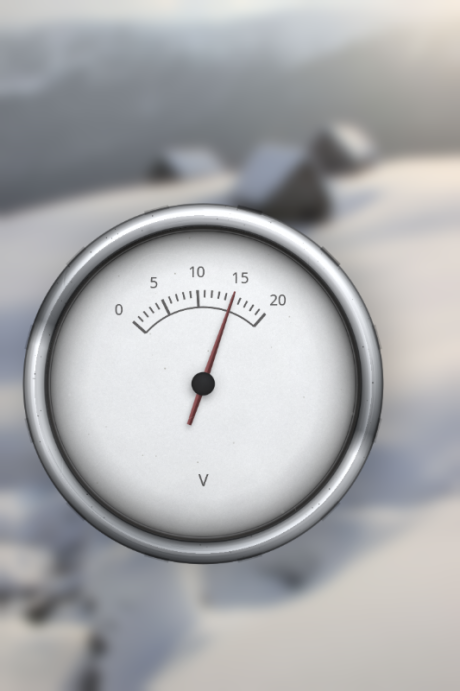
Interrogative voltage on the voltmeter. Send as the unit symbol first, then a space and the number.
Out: V 15
